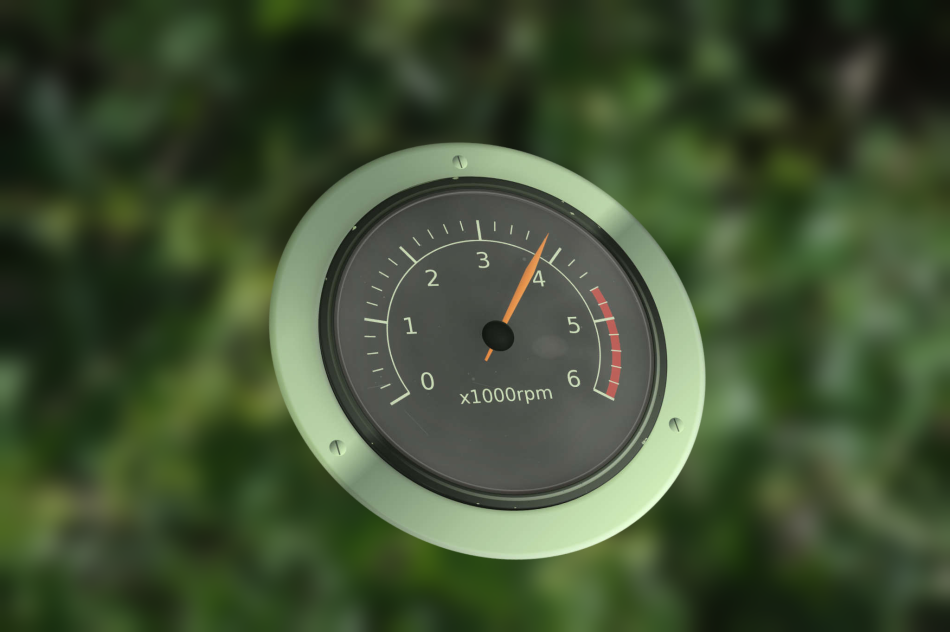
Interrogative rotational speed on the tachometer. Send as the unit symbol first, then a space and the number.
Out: rpm 3800
